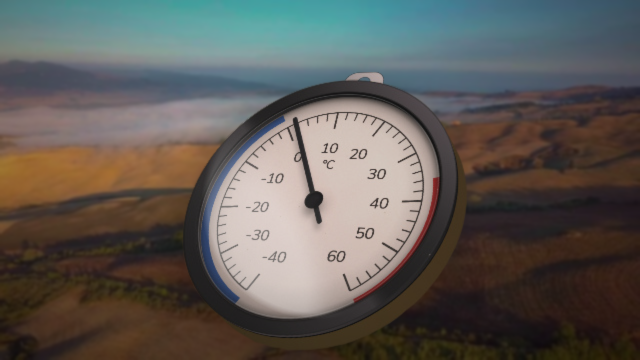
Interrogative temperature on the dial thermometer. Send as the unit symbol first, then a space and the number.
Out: °C 2
